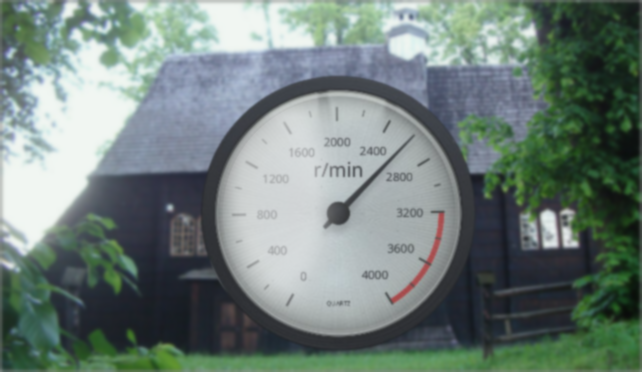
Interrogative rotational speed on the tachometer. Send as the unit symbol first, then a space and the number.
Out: rpm 2600
